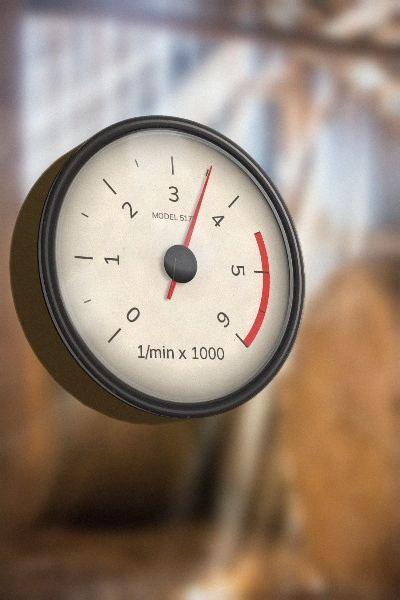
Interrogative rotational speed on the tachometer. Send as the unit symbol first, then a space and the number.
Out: rpm 3500
